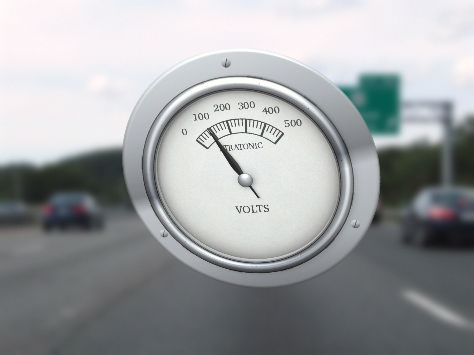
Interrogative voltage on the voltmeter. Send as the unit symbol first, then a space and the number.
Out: V 100
